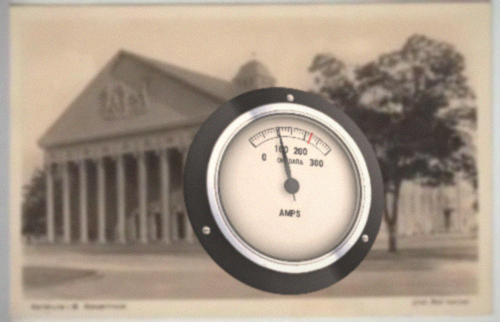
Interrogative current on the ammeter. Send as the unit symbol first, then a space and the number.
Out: A 100
